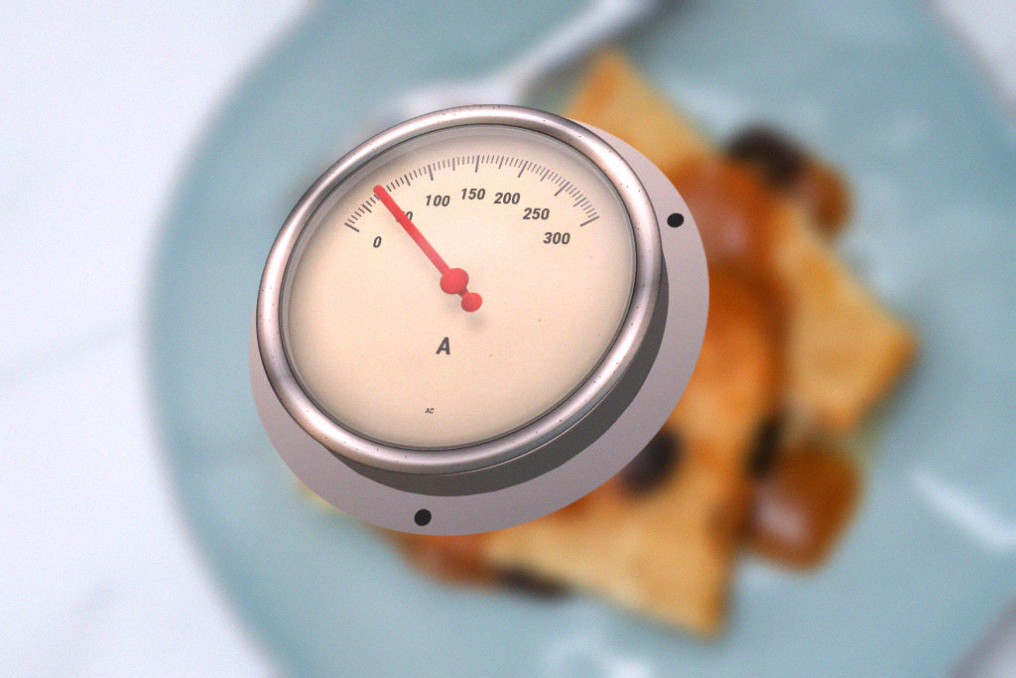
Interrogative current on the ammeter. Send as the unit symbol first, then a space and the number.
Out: A 45
